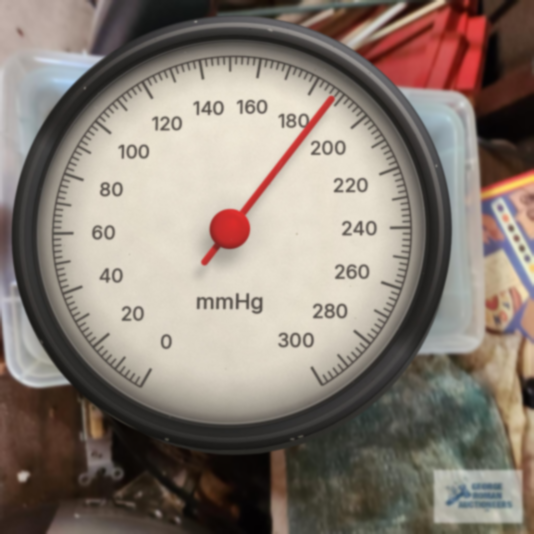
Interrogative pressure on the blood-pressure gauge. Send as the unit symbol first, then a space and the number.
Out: mmHg 188
